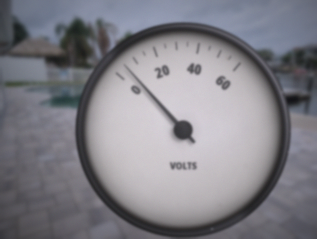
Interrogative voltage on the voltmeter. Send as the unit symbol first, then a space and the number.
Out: V 5
